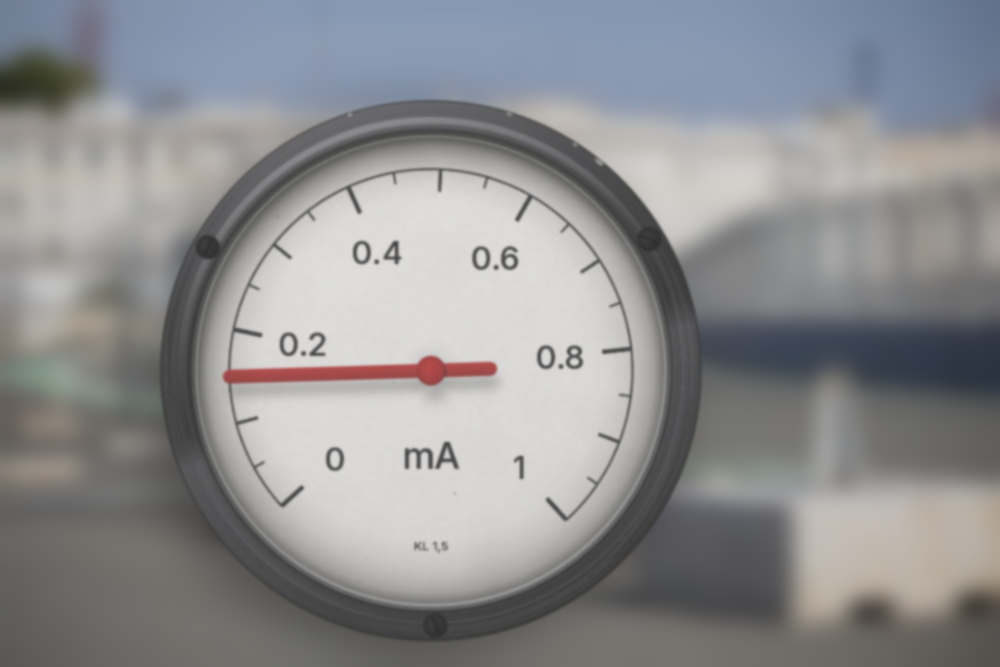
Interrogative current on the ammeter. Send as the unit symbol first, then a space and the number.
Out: mA 0.15
